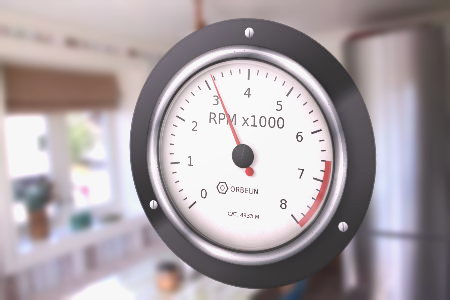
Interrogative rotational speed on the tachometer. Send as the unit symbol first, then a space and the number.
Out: rpm 3200
